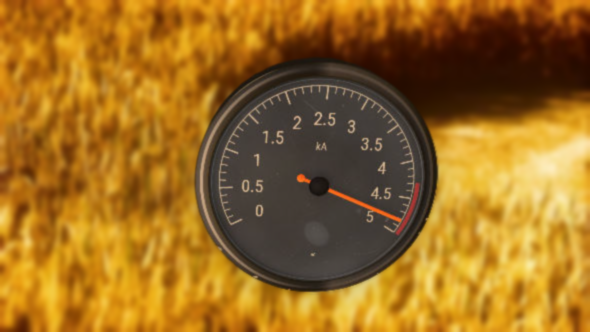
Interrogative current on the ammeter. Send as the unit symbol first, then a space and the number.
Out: kA 4.8
